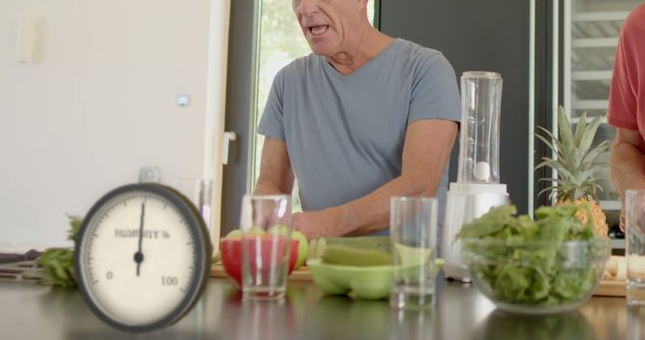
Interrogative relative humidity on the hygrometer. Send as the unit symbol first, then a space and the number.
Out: % 50
